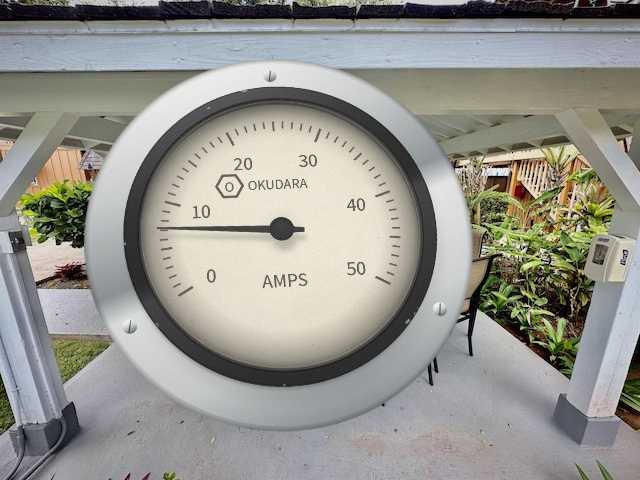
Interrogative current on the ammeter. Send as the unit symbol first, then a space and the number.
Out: A 7
